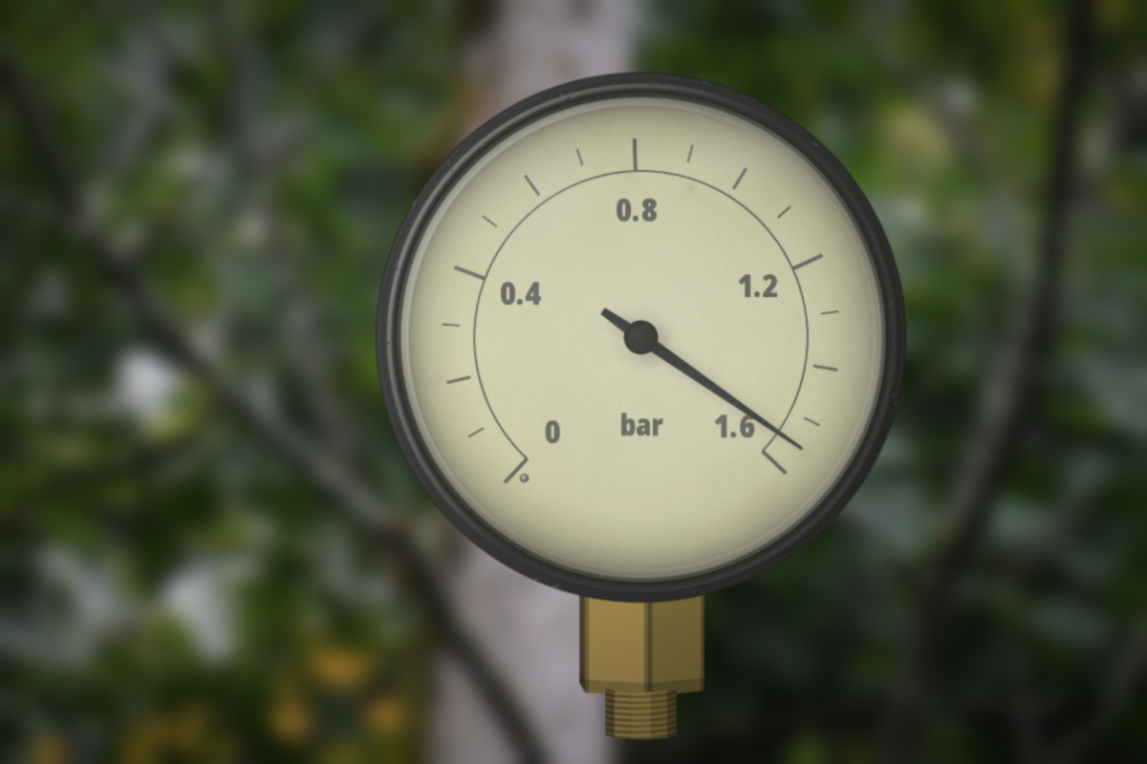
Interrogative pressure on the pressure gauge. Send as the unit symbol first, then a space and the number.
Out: bar 1.55
